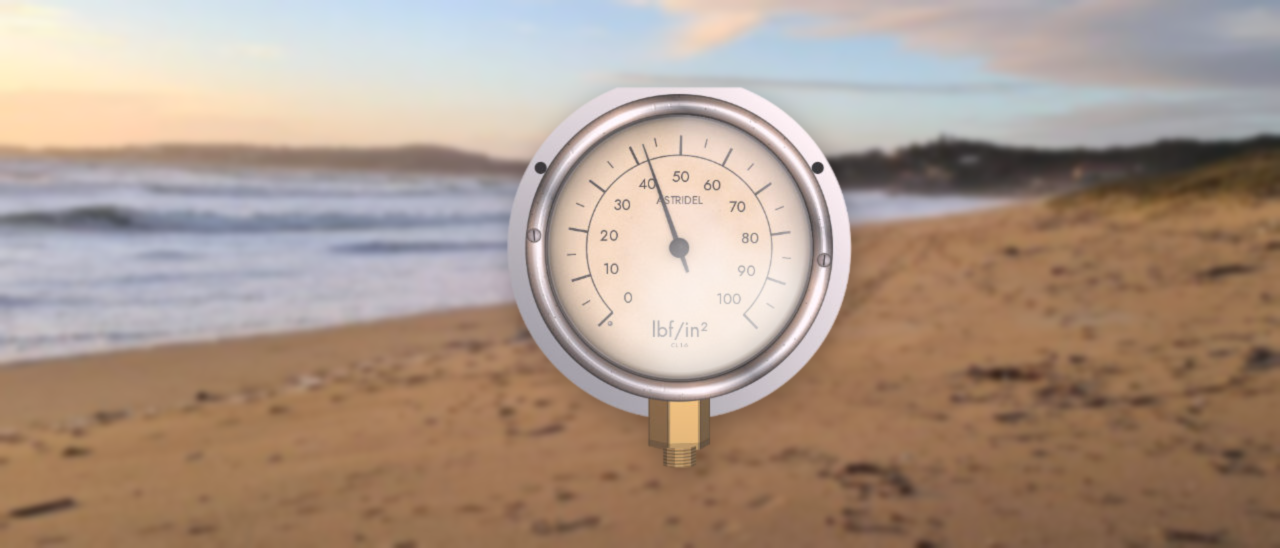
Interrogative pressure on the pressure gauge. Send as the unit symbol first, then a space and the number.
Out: psi 42.5
